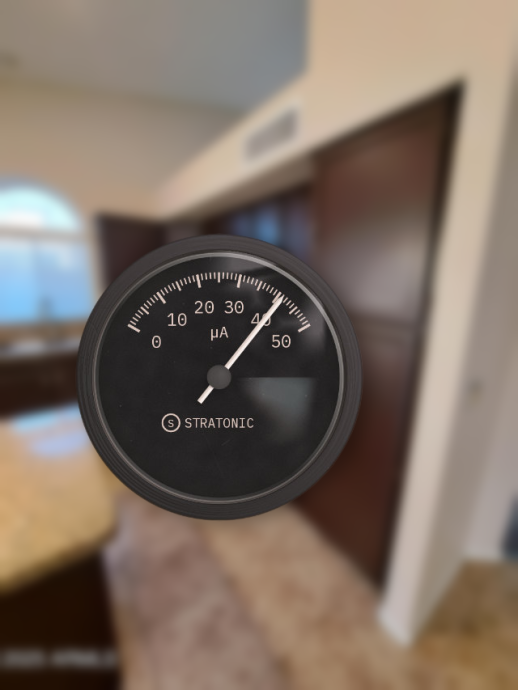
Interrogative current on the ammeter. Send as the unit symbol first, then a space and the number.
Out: µA 41
